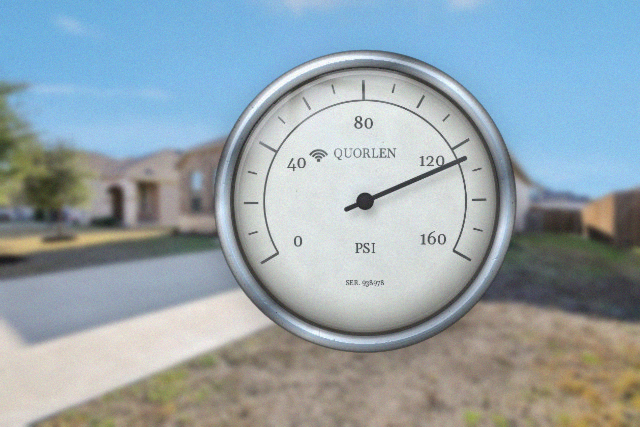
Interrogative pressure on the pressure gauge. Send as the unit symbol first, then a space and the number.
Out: psi 125
